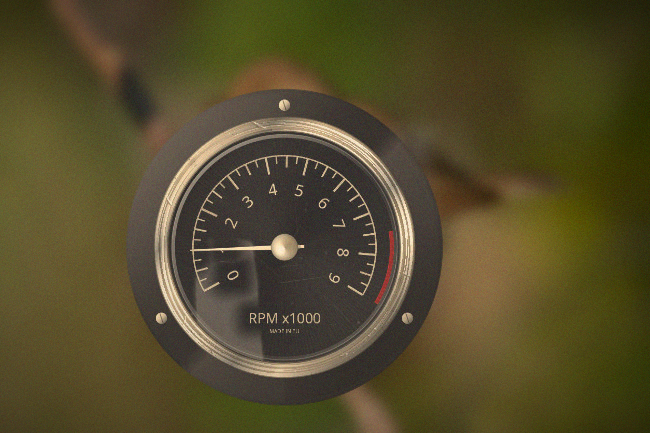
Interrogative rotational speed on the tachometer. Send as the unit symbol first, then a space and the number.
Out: rpm 1000
